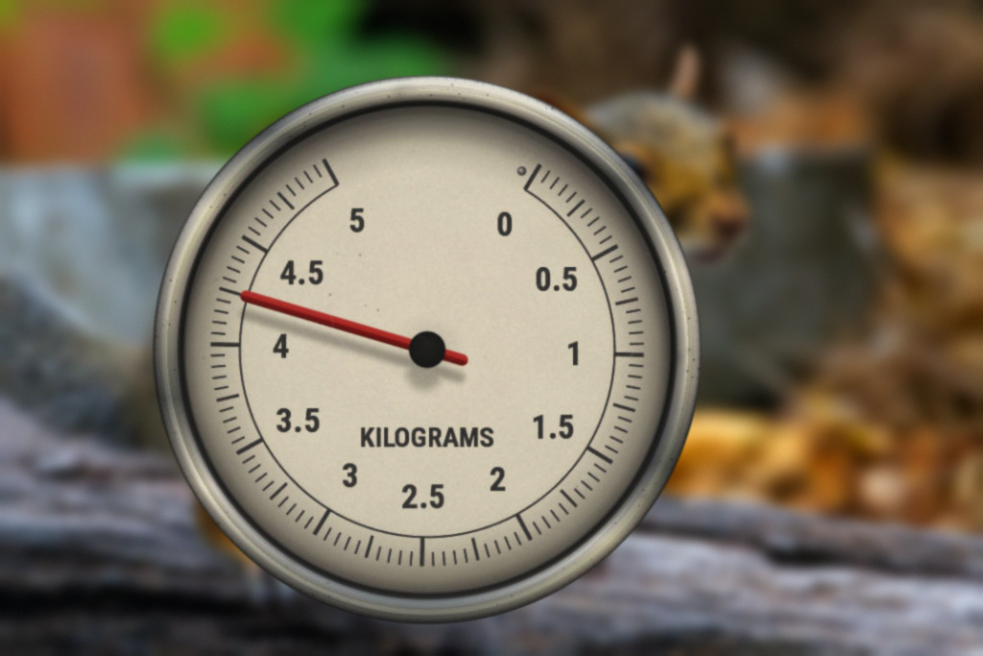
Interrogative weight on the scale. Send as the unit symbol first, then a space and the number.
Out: kg 4.25
